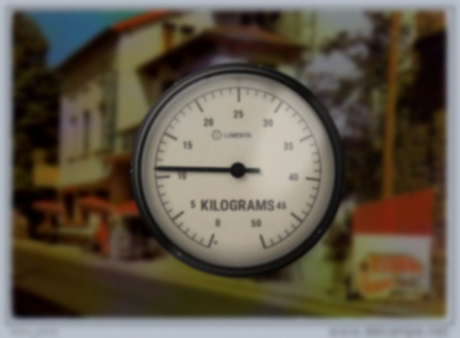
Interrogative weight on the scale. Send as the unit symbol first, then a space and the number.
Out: kg 11
